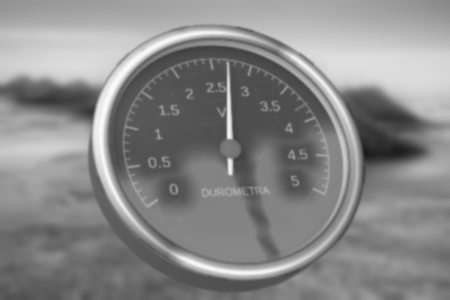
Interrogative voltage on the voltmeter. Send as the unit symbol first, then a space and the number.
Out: V 2.7
